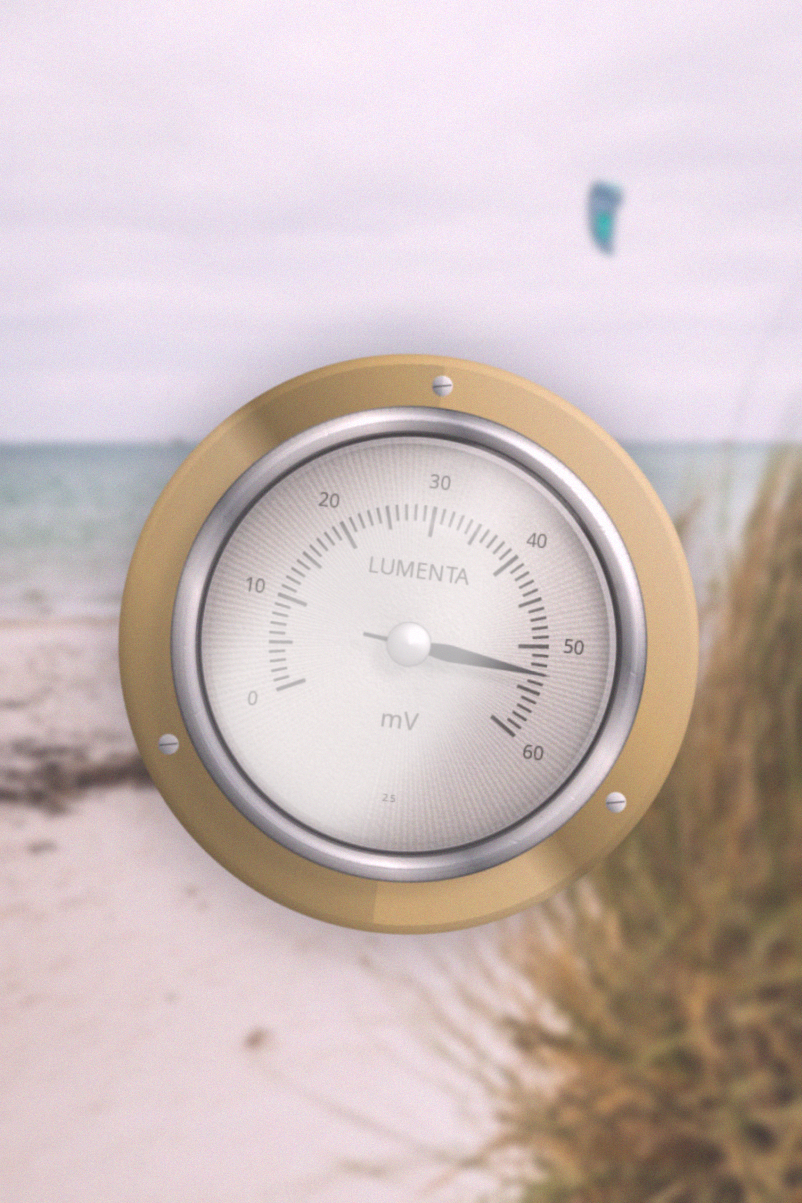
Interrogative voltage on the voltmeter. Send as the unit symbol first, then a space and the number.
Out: mV 53
